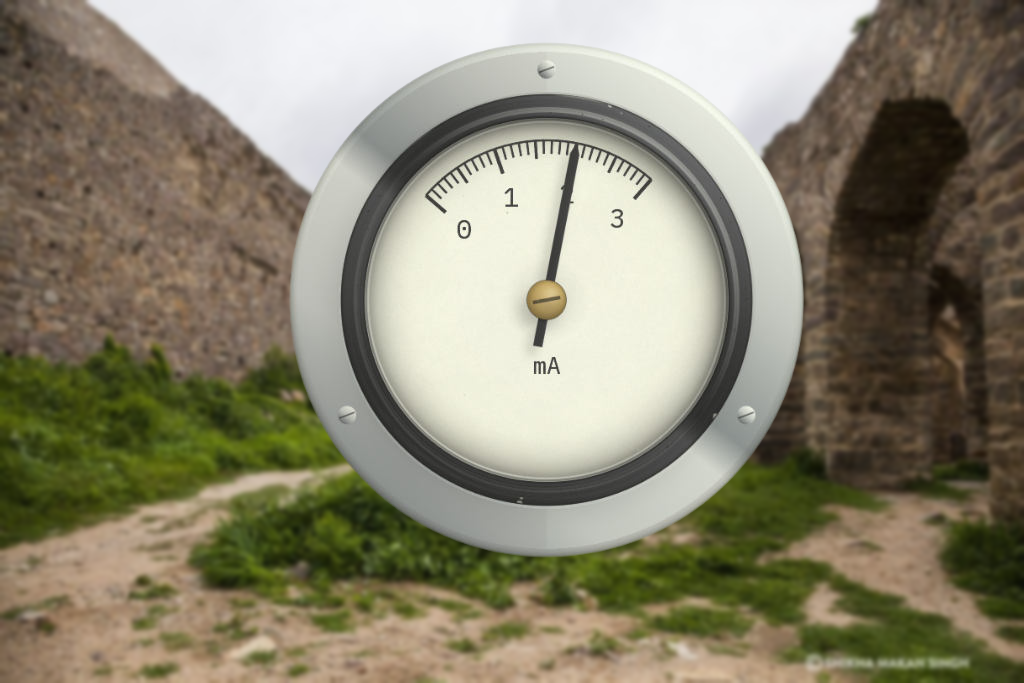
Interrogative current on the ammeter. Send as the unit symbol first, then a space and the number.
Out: mA 2
